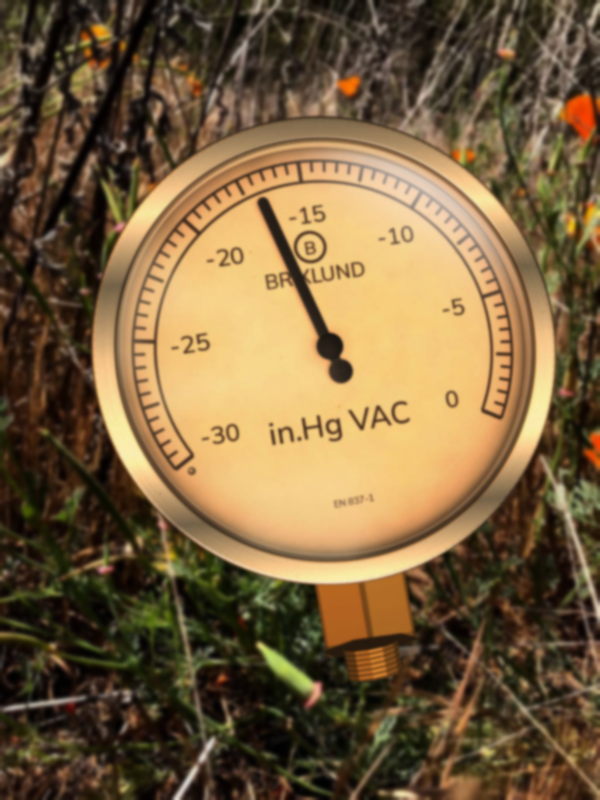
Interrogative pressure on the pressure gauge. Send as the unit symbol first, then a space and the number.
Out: inHg -17
